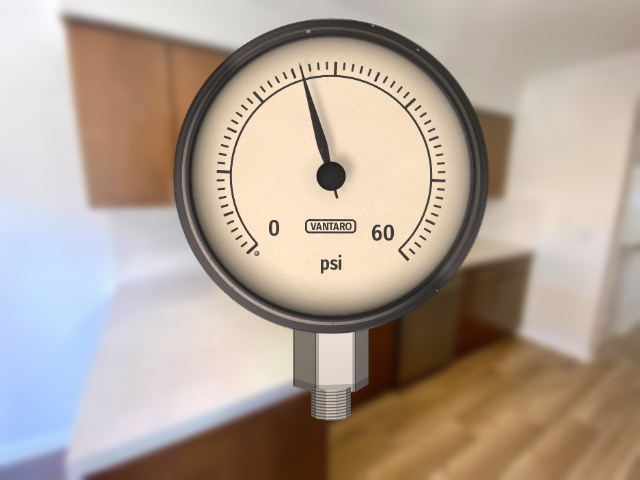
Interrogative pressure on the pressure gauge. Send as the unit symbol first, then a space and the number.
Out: psi 26
